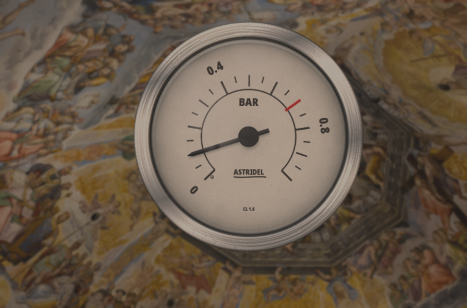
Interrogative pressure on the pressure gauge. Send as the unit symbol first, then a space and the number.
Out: bar 0.1
